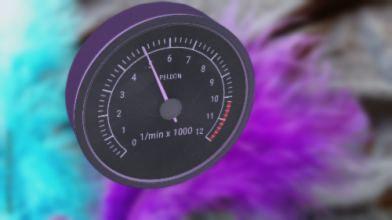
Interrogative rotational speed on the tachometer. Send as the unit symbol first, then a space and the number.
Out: rpm 5000
